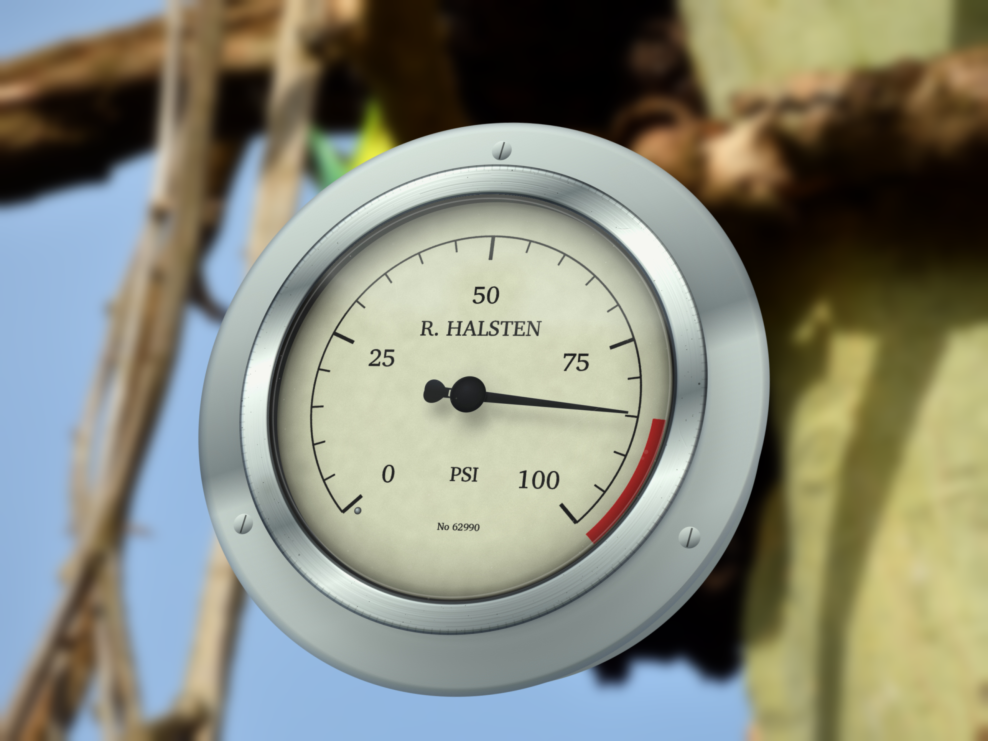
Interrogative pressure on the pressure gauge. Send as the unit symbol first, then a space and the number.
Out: psi 85
